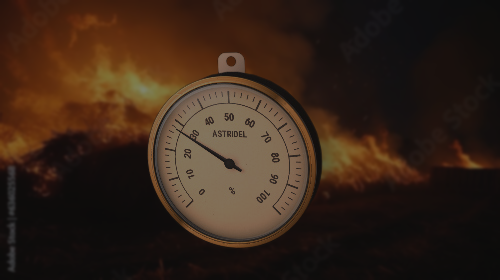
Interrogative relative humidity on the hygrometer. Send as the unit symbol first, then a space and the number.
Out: % 28
